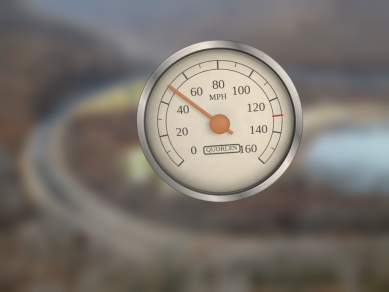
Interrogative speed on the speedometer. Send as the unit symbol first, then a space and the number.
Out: mph 50
